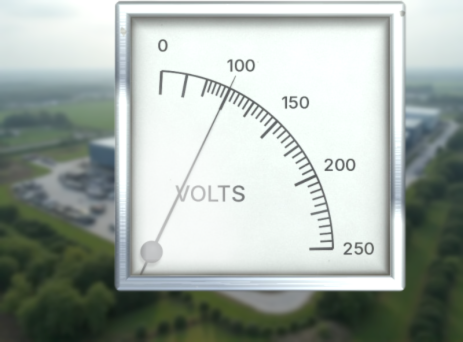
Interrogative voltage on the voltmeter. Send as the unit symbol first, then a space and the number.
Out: V 100
